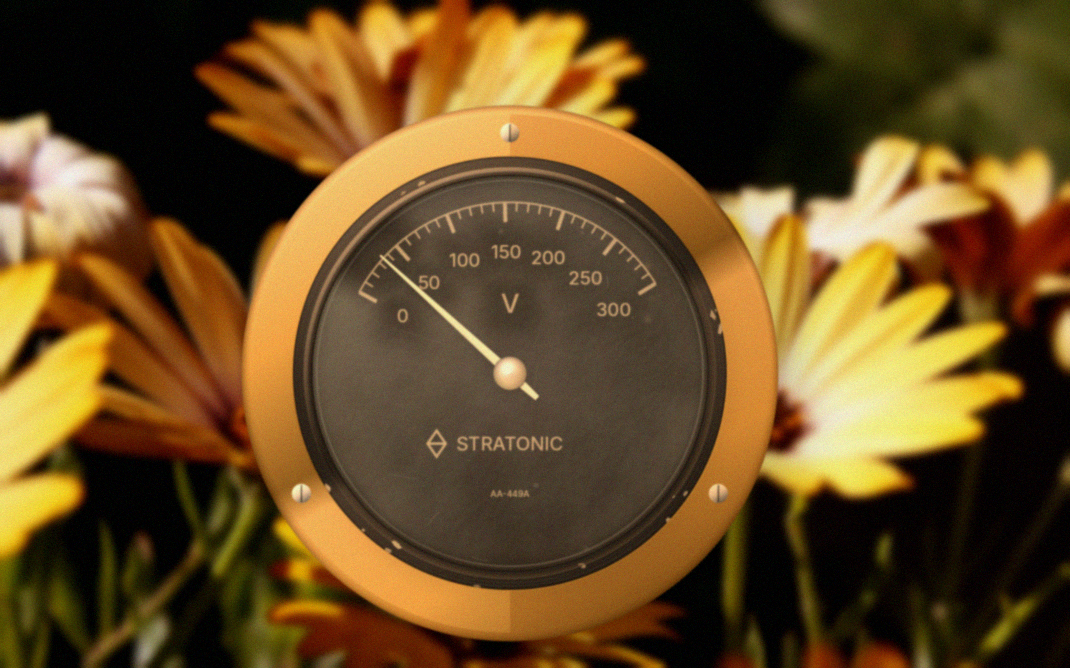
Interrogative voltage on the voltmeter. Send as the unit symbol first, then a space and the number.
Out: V 35
